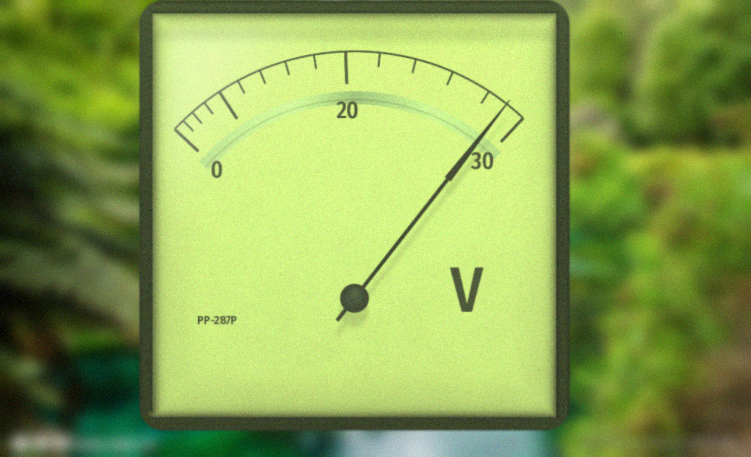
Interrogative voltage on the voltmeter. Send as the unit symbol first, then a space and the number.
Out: V 29
